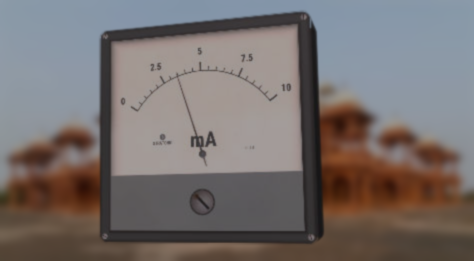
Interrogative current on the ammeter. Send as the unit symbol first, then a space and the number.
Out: mA 3.5
